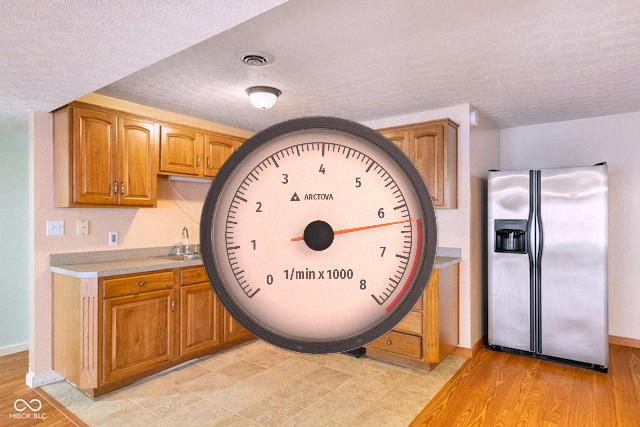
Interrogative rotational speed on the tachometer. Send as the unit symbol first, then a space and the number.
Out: rpm 6300
